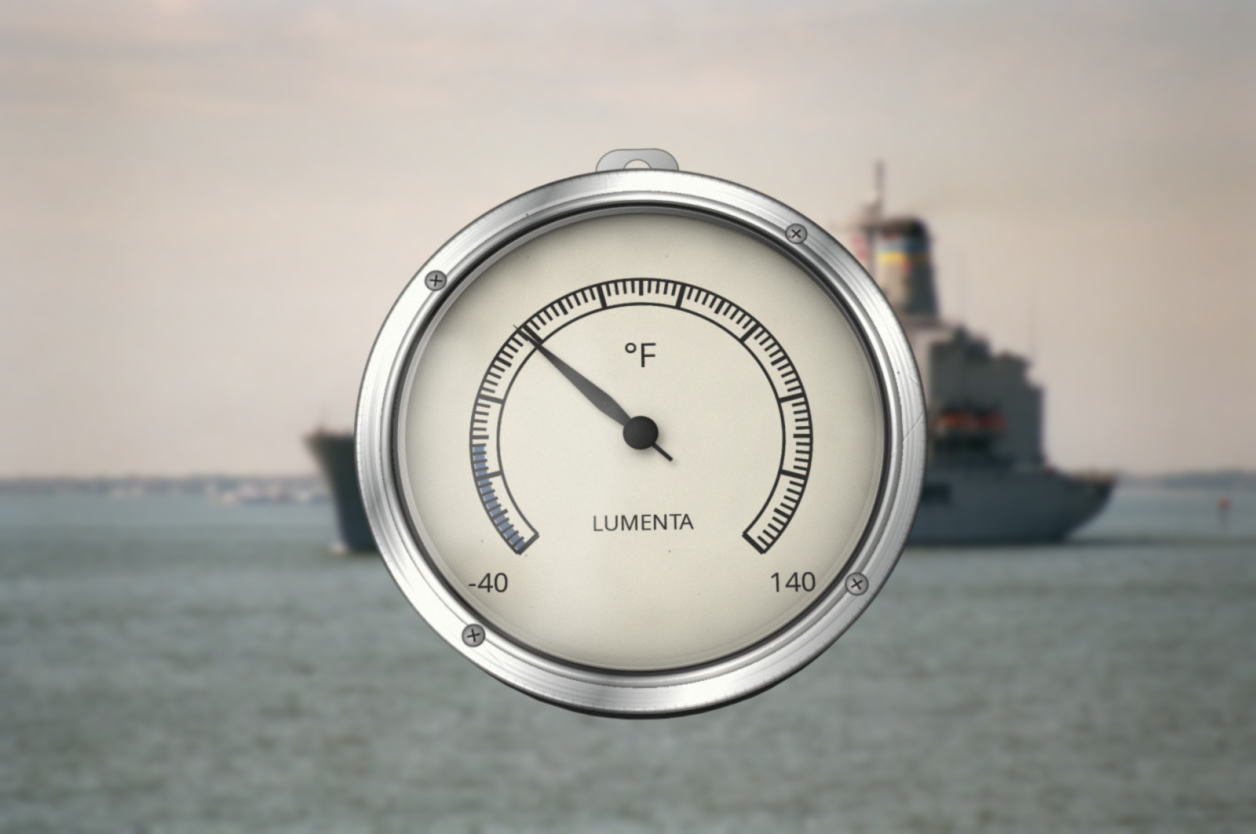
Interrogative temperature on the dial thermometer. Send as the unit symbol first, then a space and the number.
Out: °F 18
